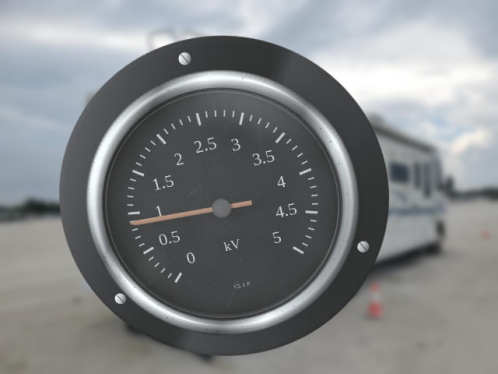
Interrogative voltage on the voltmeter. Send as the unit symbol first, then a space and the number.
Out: kV 0.9
